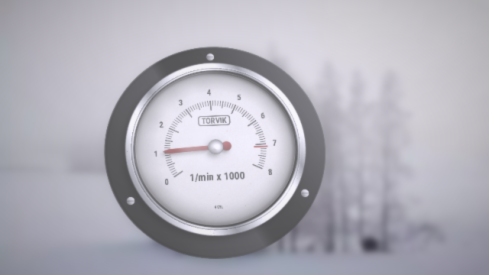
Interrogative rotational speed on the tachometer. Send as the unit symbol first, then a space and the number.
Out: rpm 1000
